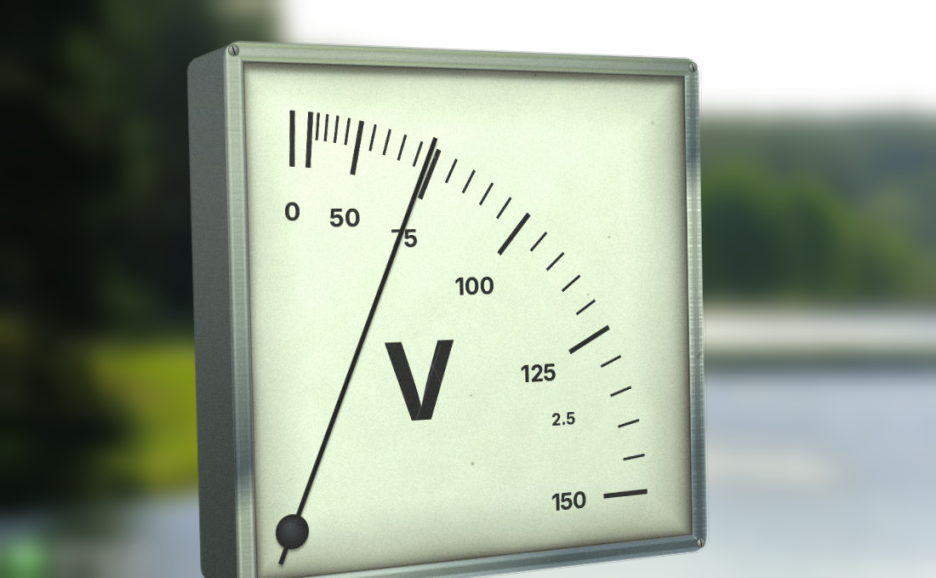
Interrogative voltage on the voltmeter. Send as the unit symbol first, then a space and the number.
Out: V 72.5
